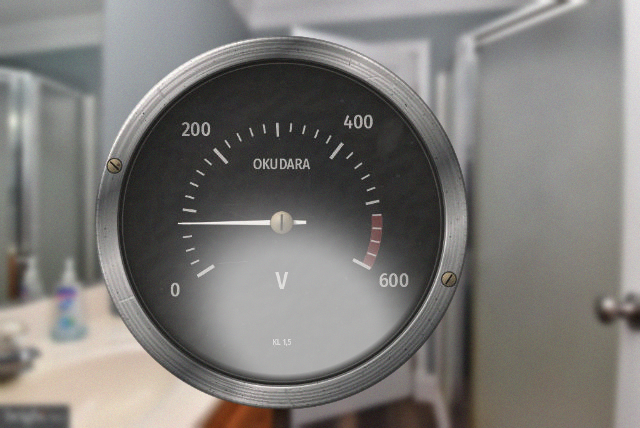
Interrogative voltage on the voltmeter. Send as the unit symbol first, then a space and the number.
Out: V 80
